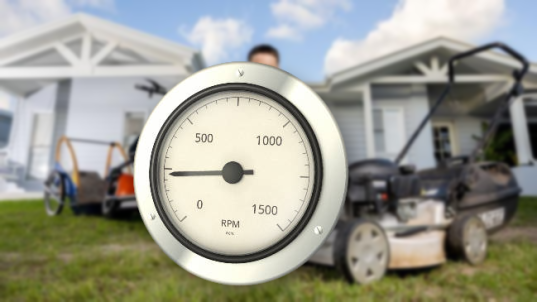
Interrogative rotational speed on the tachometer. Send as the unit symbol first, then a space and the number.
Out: rpm 225
